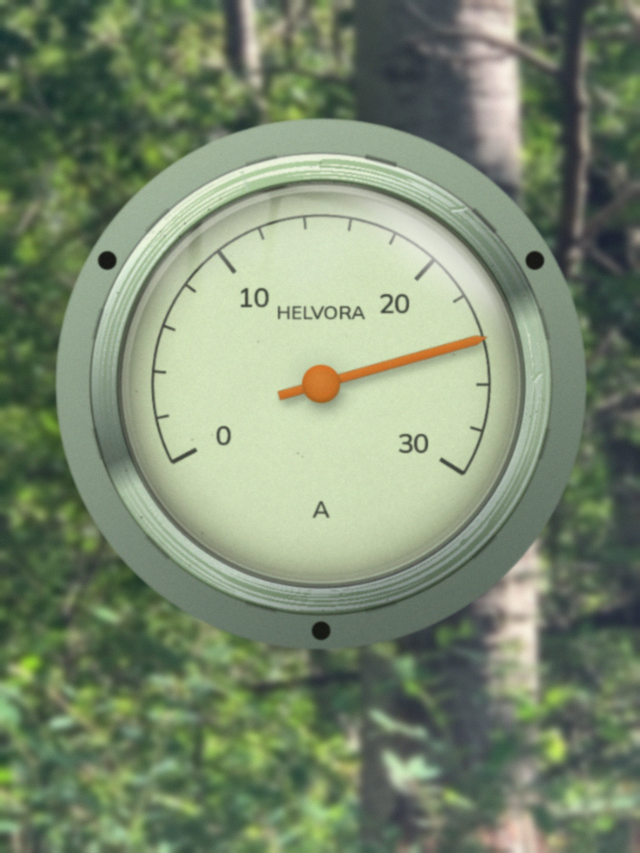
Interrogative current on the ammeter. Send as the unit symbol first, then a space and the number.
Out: A 24
